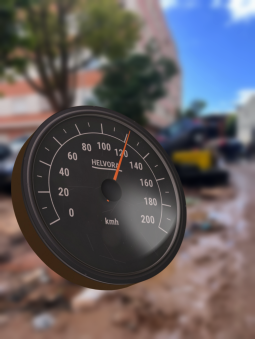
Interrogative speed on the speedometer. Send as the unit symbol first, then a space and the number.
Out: km/h 120
